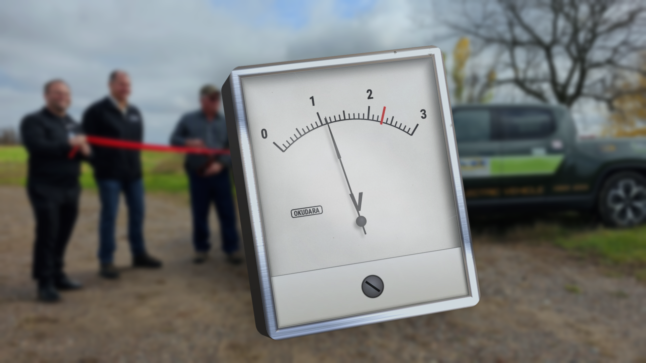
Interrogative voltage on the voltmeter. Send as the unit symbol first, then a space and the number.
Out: V 1.1
